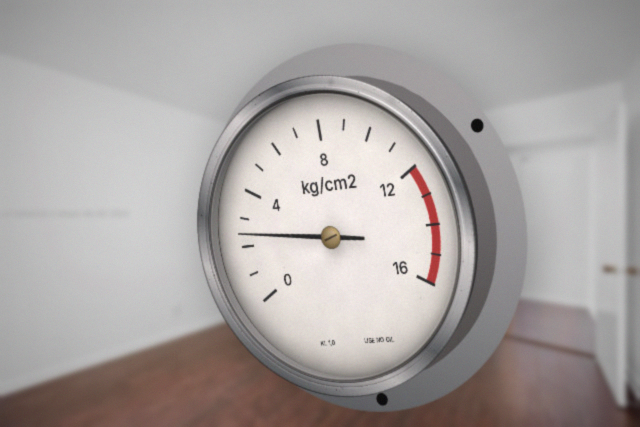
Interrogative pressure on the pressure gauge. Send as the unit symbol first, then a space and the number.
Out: kg/cm² 2.5
